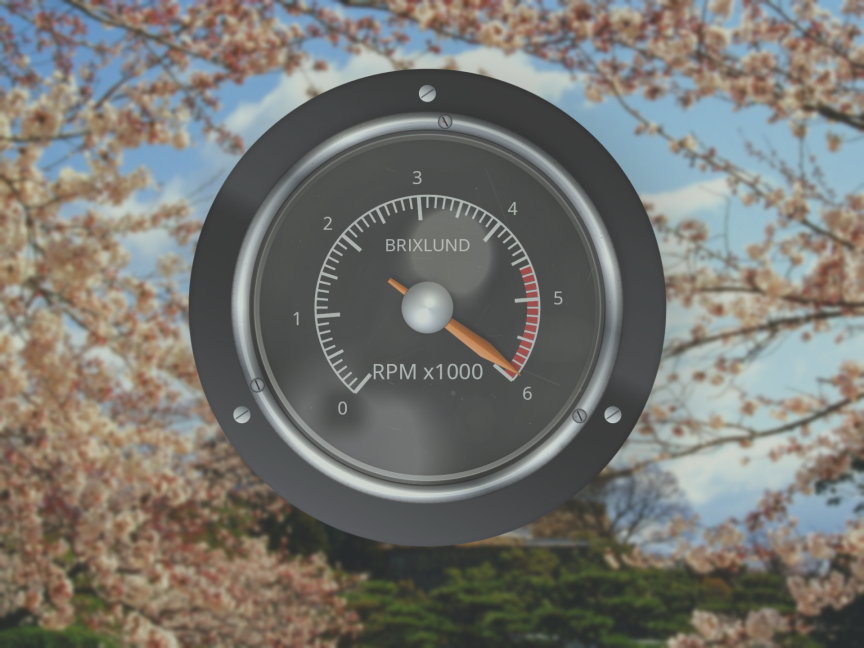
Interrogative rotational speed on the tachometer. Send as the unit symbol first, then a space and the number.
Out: rpm 5900
